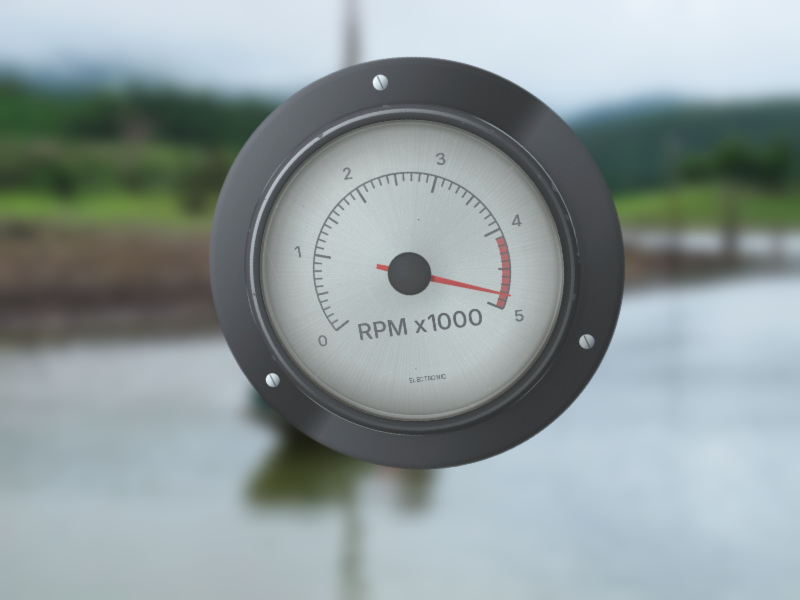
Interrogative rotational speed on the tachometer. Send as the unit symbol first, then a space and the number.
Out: rpm 4800
